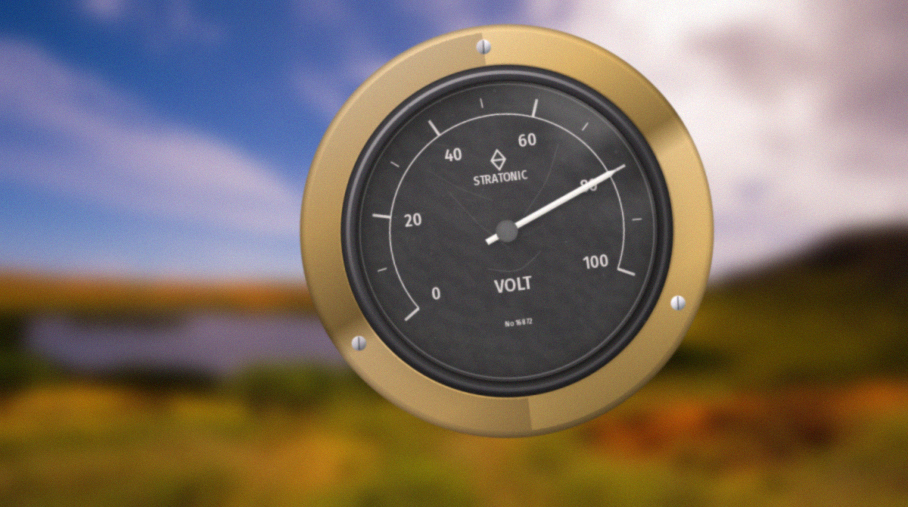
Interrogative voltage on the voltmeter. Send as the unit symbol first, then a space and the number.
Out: V 80
